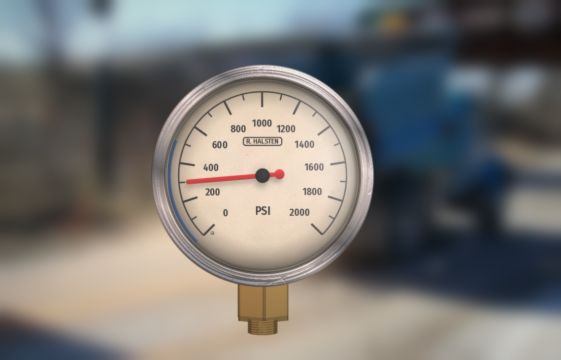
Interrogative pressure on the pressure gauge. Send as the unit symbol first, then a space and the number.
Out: psi 300
